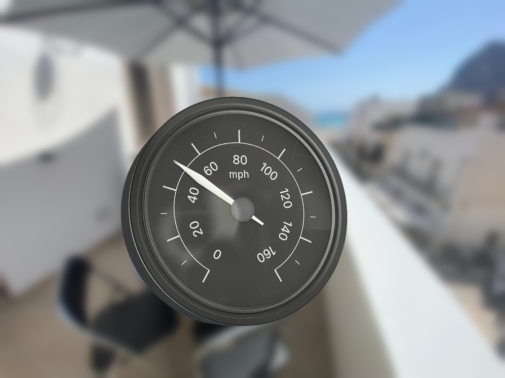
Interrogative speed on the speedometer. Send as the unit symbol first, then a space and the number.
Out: mph 50
